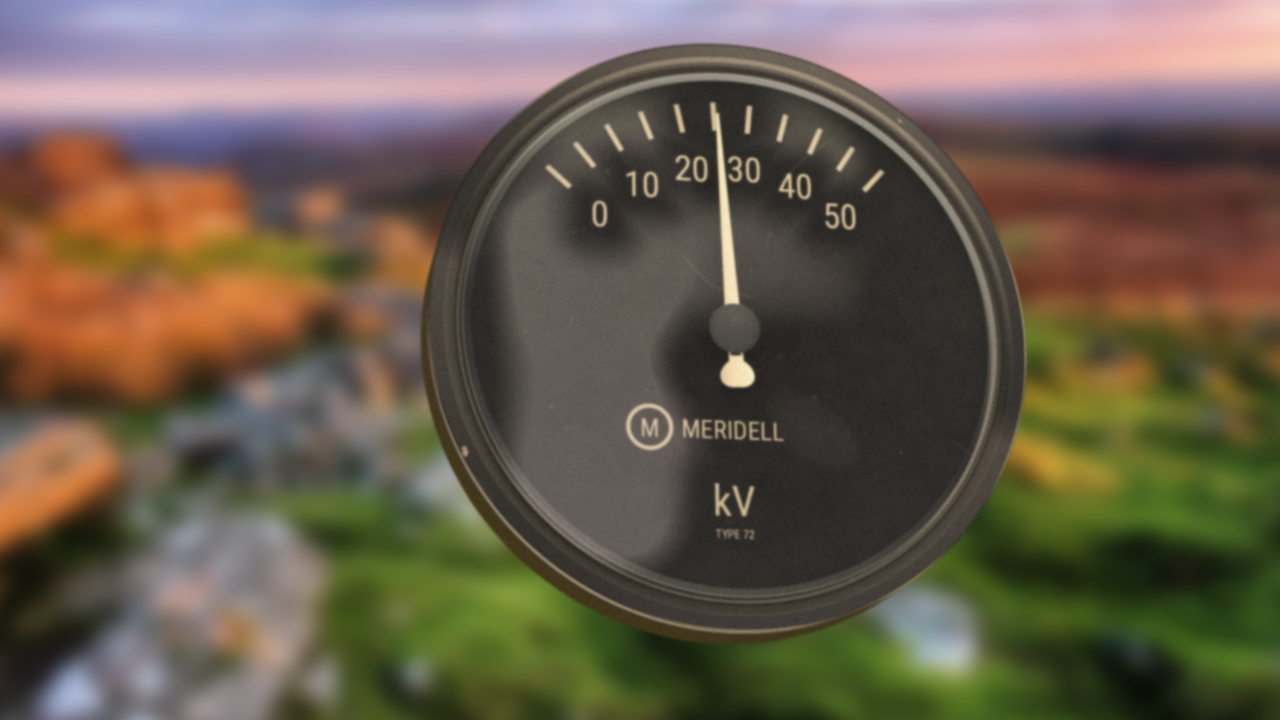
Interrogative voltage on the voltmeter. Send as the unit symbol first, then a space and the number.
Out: kV 25
